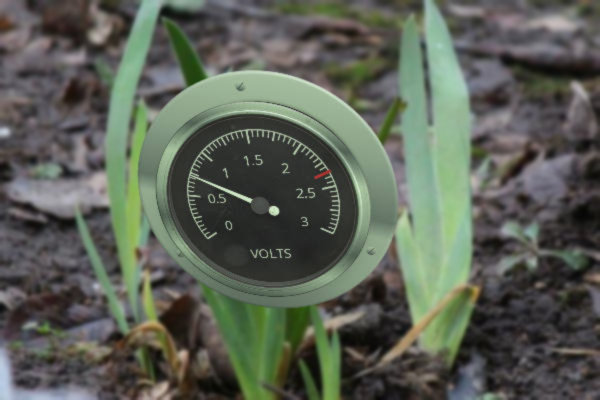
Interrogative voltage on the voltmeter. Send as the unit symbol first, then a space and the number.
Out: V 0.75
